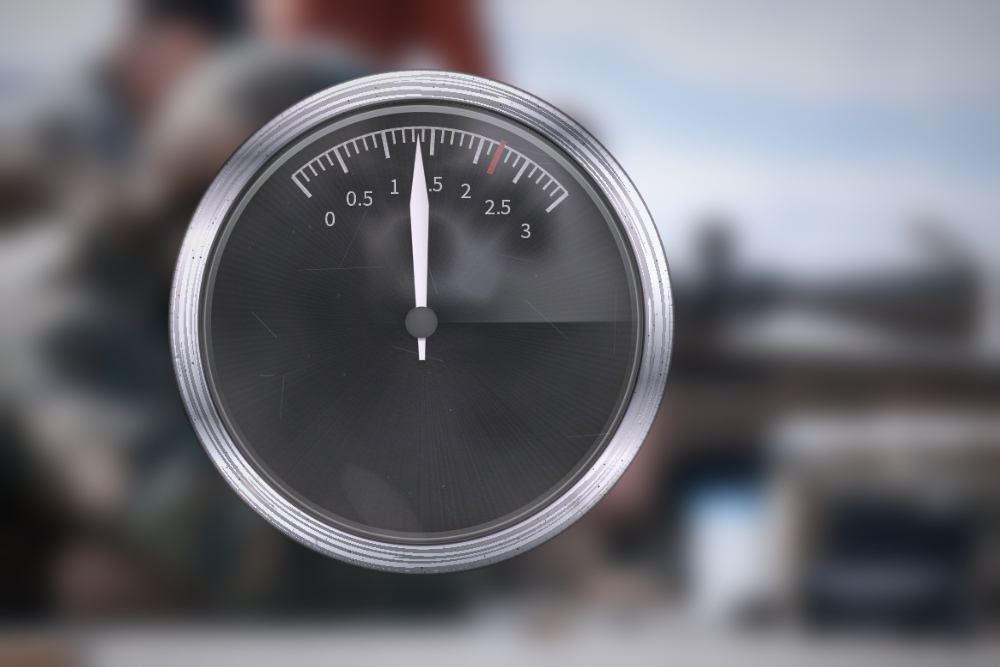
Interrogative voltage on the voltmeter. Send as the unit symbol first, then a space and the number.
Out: V 1.35
